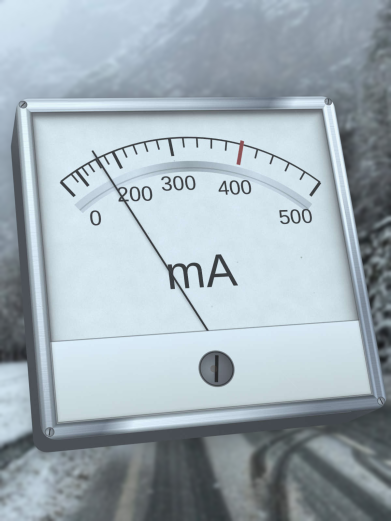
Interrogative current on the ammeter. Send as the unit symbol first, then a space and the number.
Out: mA 160
